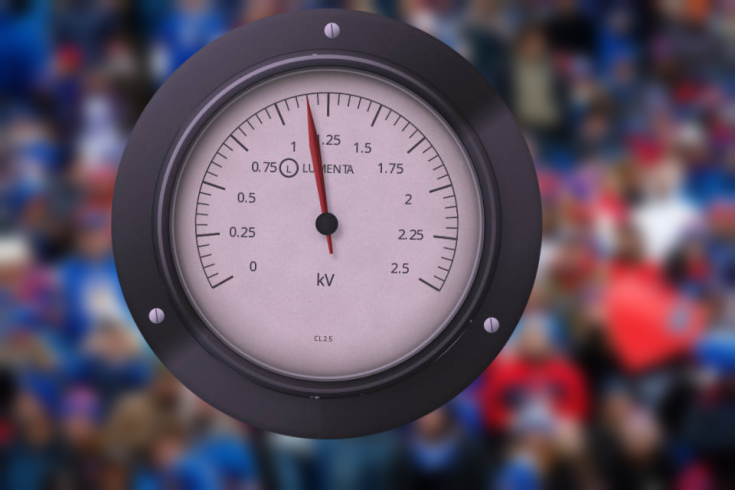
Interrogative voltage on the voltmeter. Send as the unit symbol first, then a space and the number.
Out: kV 1.15
